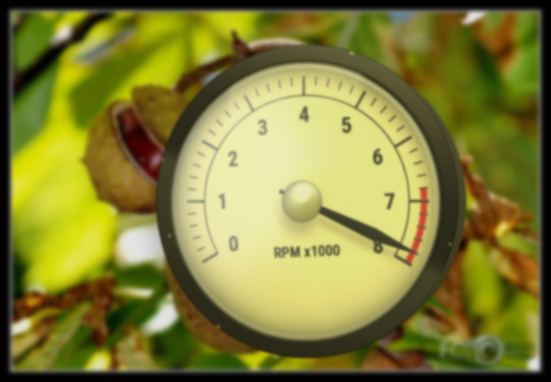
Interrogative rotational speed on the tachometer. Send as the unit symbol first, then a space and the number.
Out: rpm 7800
